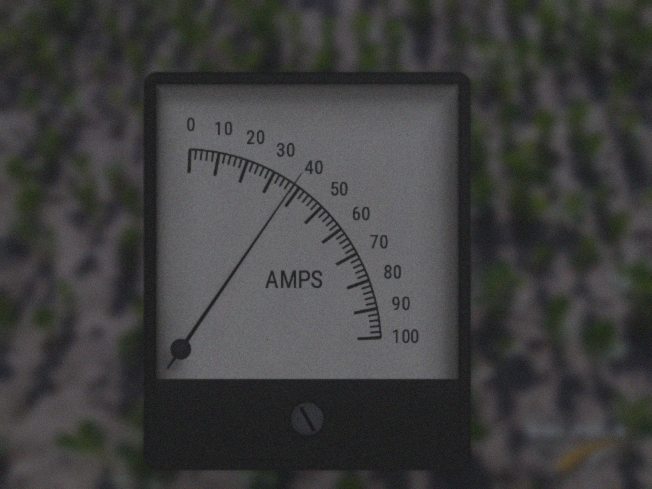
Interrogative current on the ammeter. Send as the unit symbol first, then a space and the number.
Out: A 38
